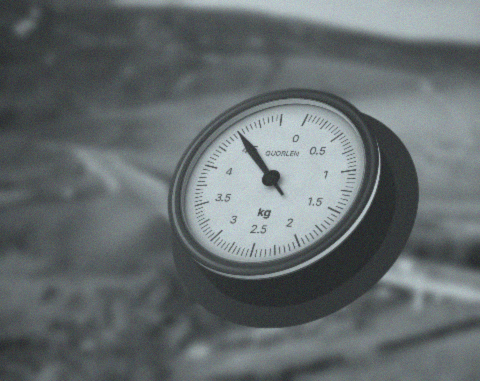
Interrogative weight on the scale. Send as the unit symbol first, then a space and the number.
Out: kg 4.5
